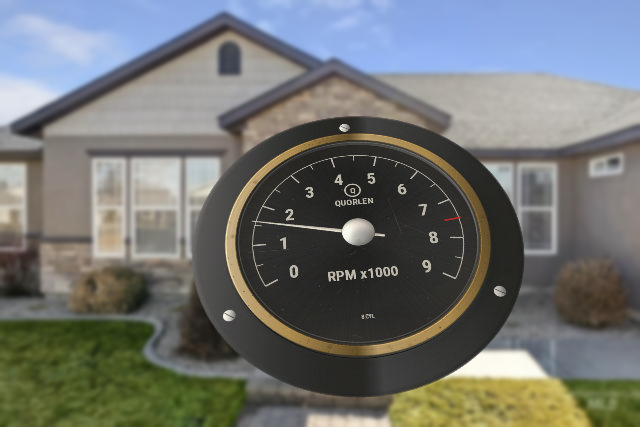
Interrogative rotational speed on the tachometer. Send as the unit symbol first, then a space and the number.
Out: rpm 1500
